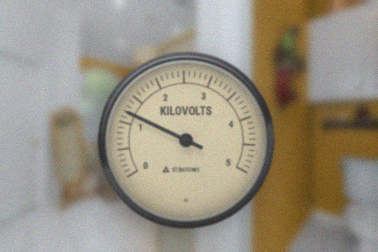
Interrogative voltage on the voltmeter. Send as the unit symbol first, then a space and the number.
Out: kV 1.2
